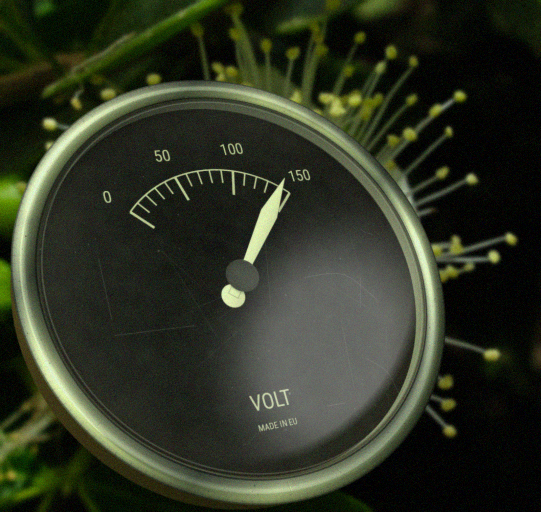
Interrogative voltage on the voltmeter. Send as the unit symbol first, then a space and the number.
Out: V 140
